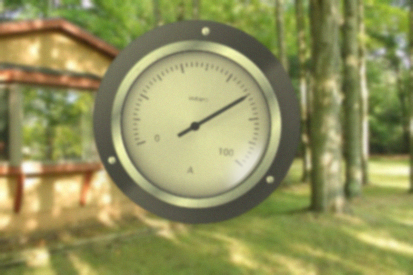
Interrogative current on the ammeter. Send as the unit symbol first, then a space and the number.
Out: A 70
